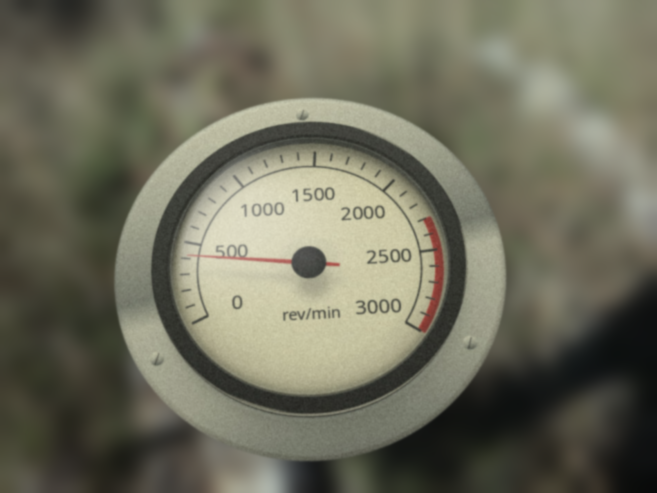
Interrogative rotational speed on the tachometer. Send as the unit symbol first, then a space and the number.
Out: rpm 400
